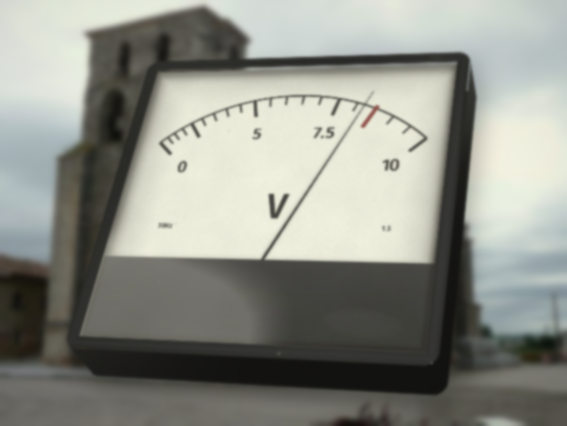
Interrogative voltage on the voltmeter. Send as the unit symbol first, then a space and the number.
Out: V 8.25
